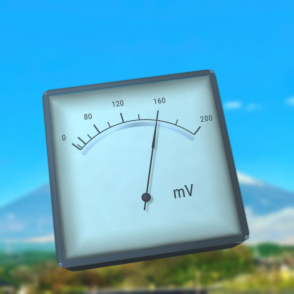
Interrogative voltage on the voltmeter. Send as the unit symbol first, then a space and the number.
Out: mV 160
